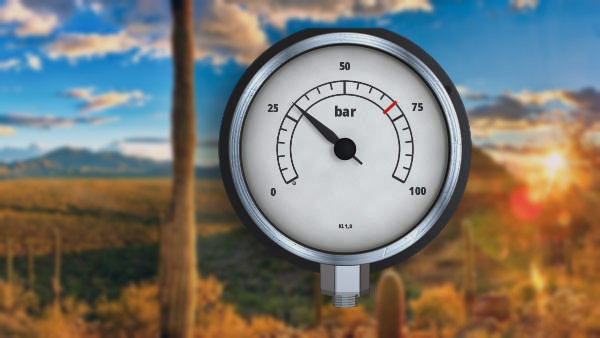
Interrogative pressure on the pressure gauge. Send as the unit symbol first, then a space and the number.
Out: bar 30
